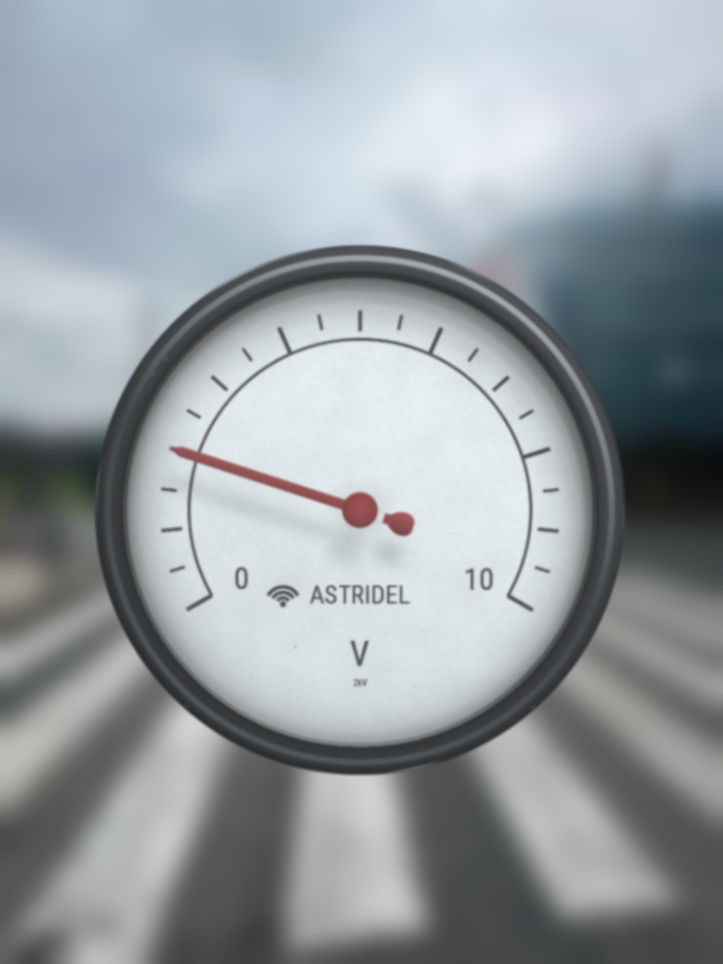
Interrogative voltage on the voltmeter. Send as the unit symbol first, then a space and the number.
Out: V 2
